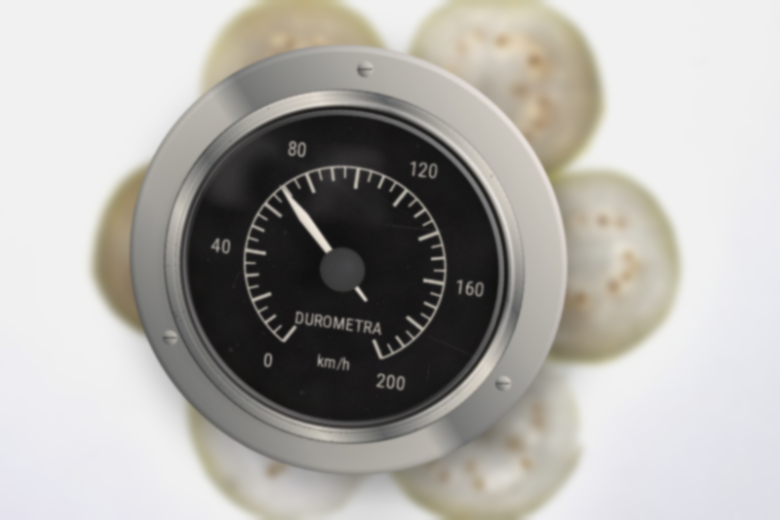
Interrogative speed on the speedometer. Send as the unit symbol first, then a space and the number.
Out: km/h 70
